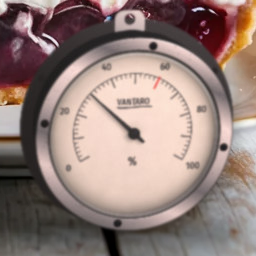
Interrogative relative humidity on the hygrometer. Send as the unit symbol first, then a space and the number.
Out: % 30
